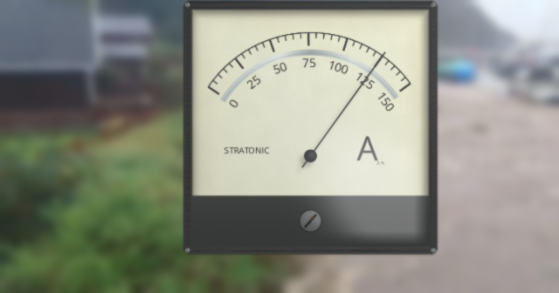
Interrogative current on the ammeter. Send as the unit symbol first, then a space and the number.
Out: A 125
